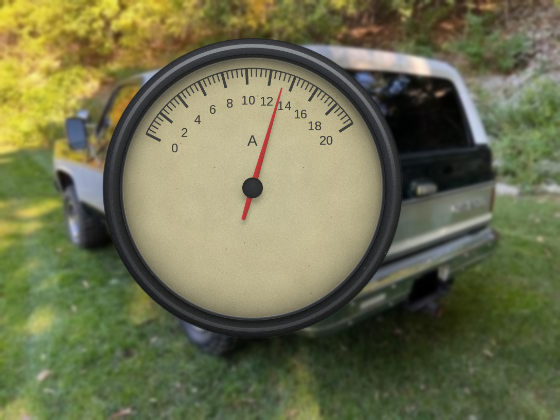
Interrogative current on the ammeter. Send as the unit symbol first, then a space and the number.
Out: A 13.2
